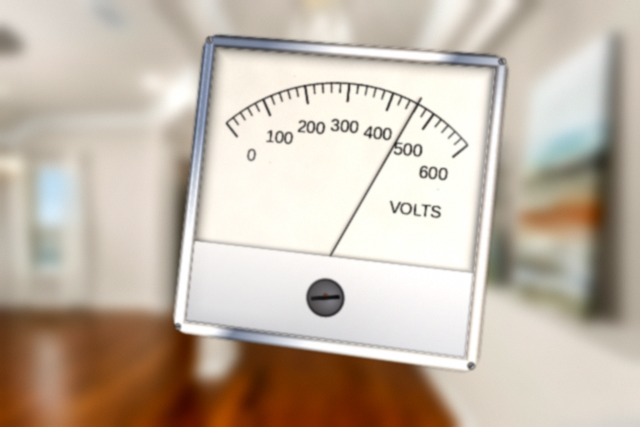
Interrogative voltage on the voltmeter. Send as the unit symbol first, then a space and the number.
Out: V 460
